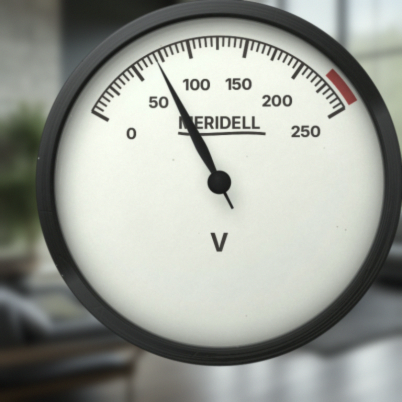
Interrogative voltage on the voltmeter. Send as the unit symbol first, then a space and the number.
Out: V 70
